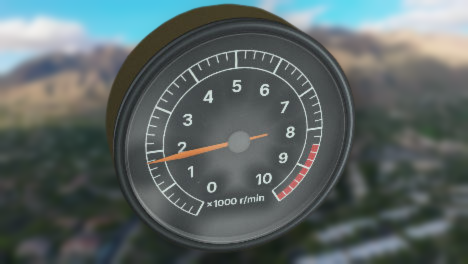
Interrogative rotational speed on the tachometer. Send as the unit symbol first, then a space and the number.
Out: rpm 1800
